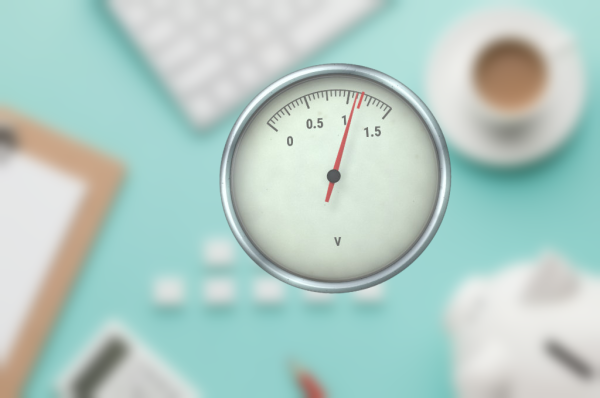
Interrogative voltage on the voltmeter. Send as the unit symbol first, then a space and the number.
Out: V 1.1
